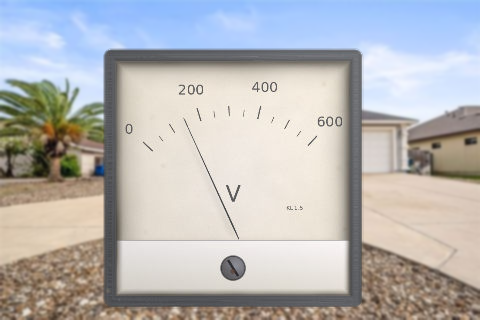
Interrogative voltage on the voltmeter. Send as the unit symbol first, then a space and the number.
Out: V 150
